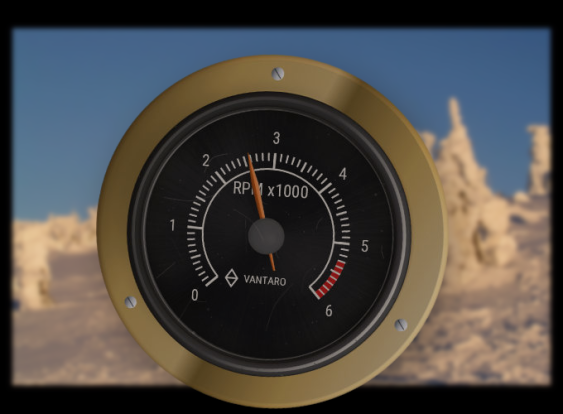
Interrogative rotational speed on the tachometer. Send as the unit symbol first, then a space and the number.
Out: rpm 2600
